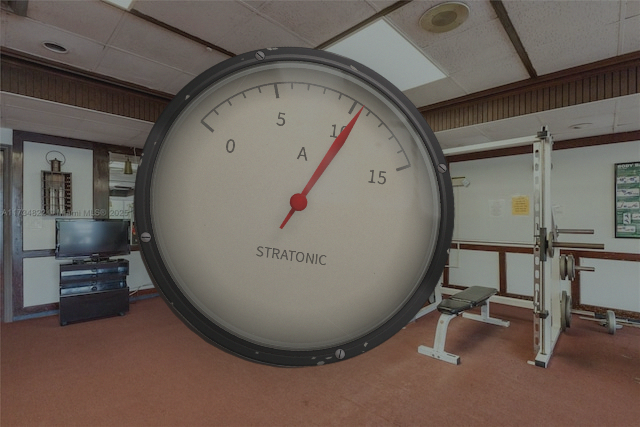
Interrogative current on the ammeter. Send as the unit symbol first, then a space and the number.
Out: A 10.5
